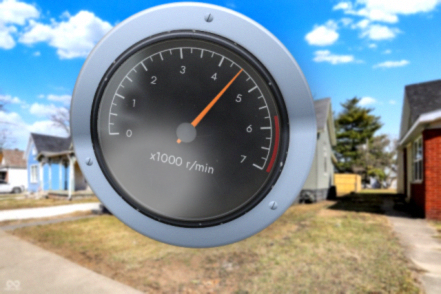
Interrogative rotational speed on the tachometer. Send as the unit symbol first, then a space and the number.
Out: rpm 4500
